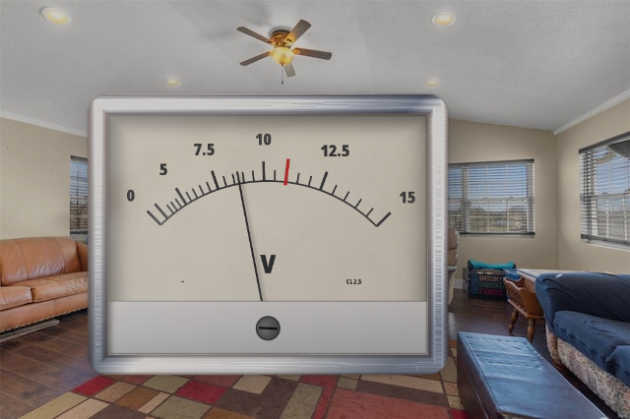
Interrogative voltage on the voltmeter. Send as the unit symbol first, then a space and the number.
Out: V 8.75
